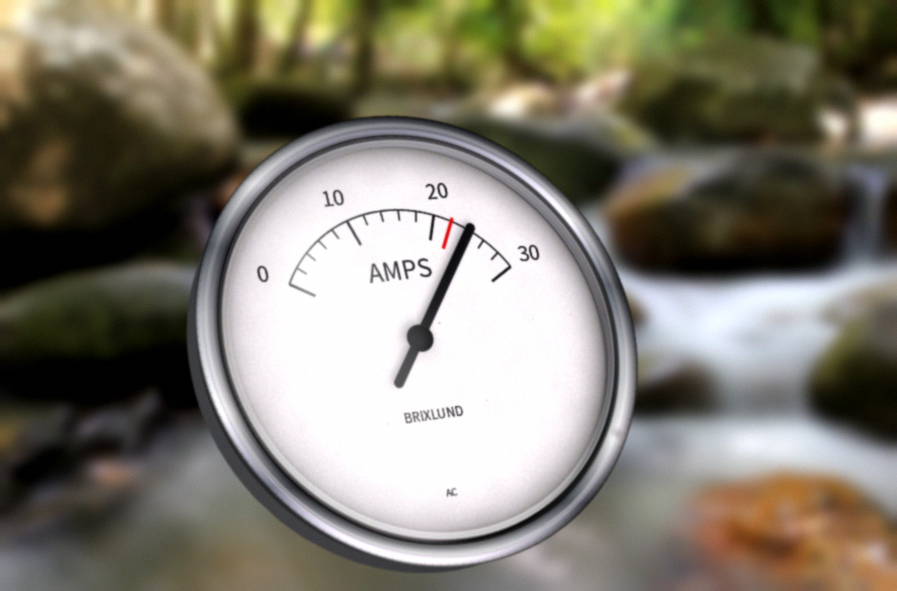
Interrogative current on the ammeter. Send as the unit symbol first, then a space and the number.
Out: A 24
